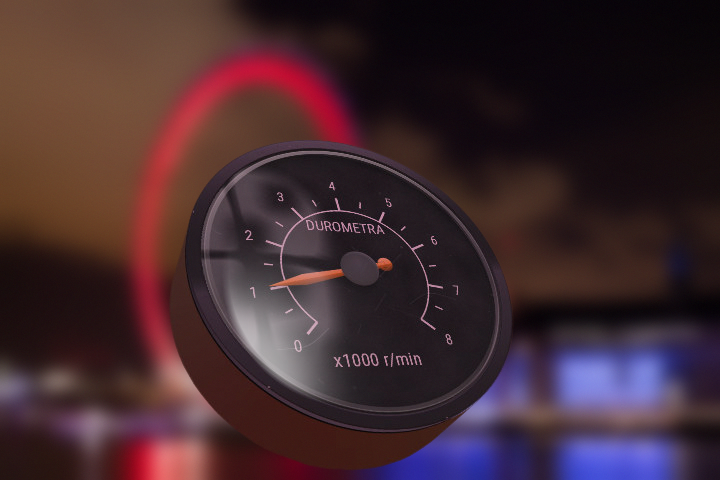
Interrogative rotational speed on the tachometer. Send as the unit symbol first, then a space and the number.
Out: rpm 1000
